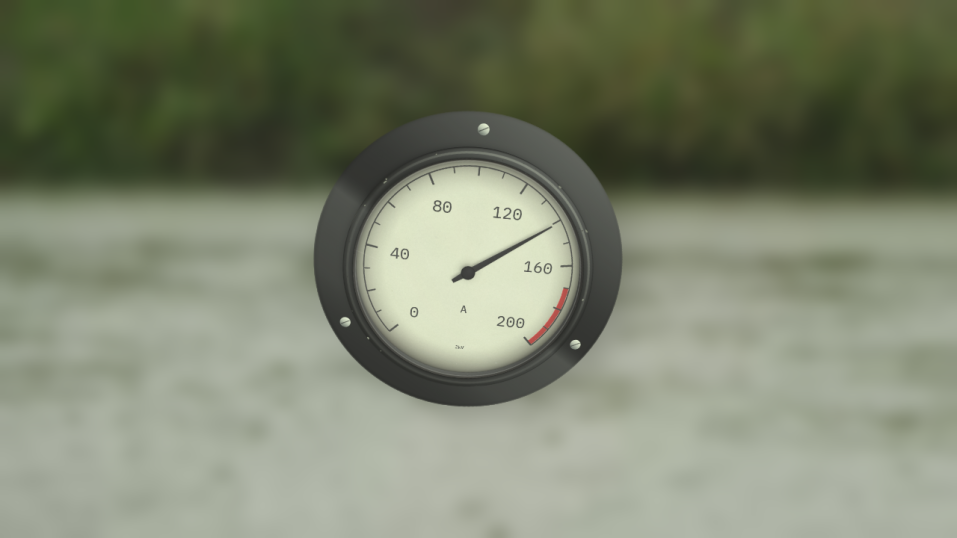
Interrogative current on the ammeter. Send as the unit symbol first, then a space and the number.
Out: A 140
